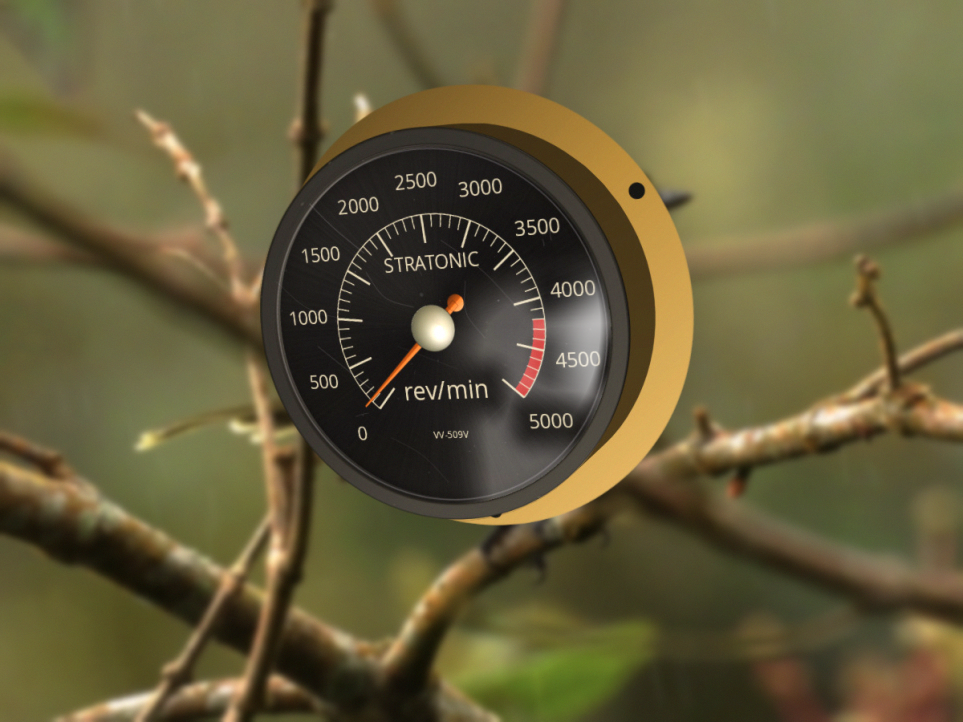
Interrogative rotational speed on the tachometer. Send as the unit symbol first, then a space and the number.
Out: rpm 100
